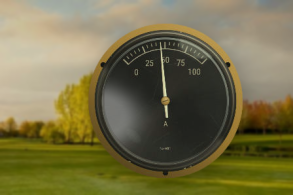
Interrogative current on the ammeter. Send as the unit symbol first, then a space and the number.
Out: A 45
